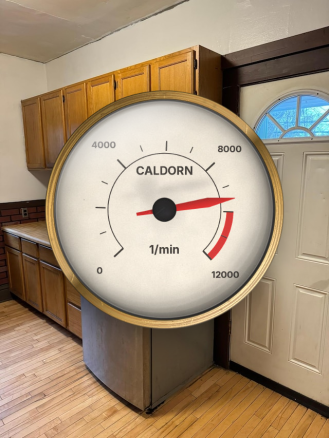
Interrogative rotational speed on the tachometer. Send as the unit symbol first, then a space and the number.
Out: rpm 9500
